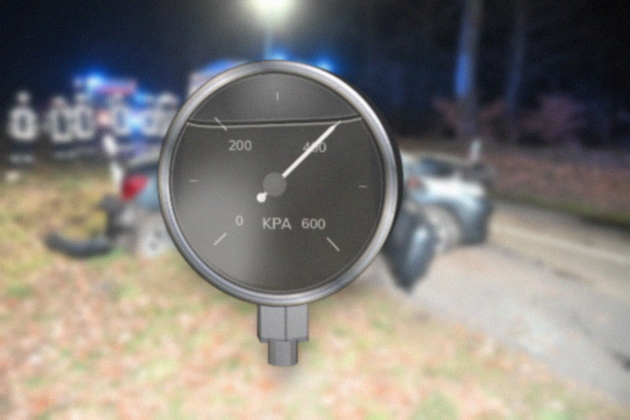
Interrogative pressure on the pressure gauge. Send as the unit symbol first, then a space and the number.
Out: kPa 400
